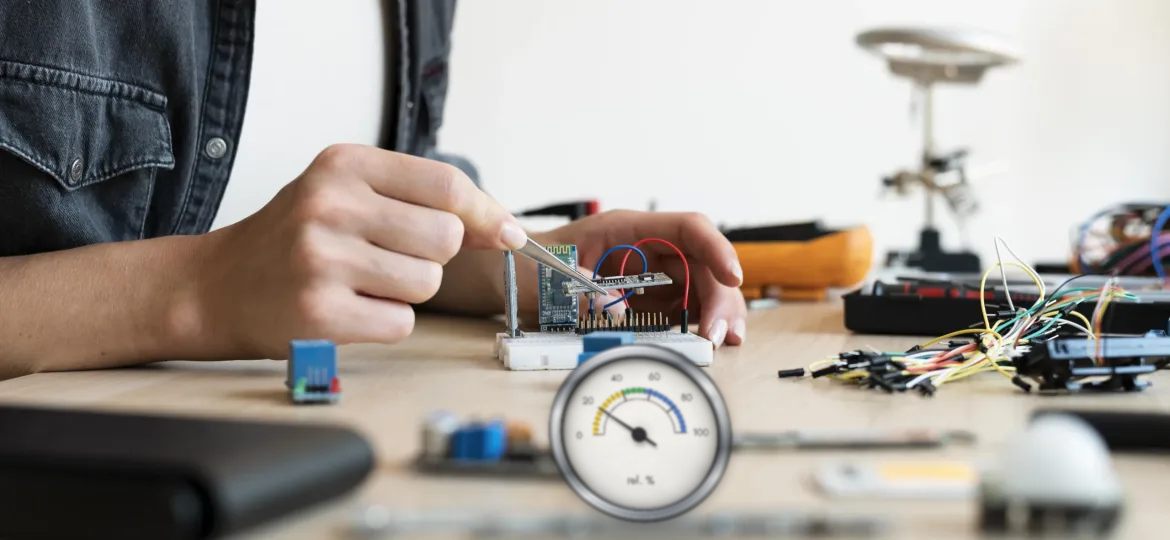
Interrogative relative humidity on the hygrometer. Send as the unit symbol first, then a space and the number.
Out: % 20
